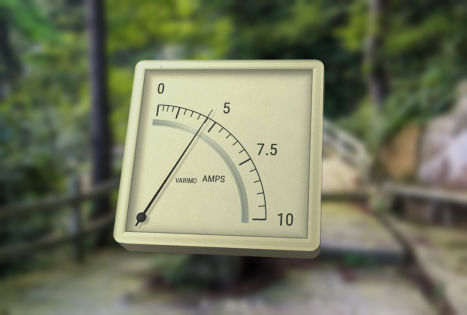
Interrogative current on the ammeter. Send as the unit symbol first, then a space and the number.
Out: A 4.5
